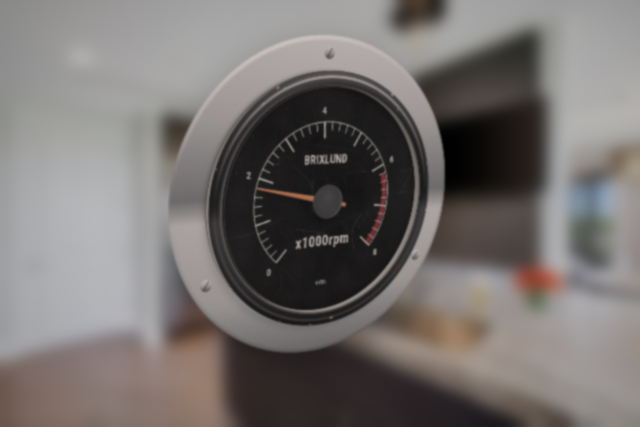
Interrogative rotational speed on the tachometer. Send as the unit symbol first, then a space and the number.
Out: rpm 1800
